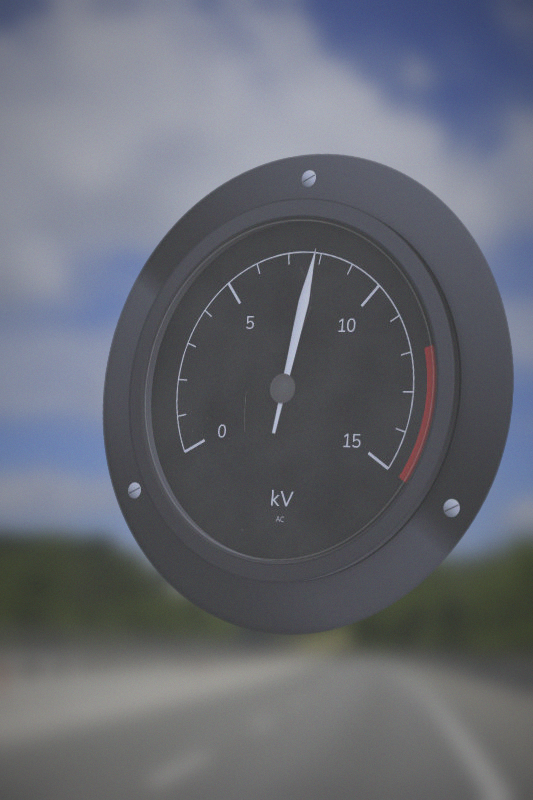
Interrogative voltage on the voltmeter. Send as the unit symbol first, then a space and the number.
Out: kV 8
